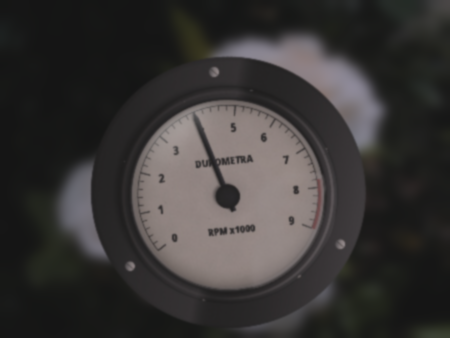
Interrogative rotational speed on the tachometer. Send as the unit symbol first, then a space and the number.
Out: rpm 4000
